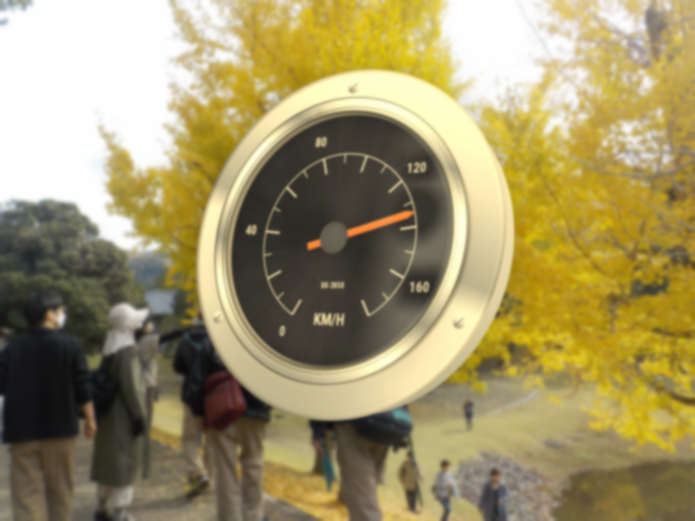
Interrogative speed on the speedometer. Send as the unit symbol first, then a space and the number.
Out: km/h 135
